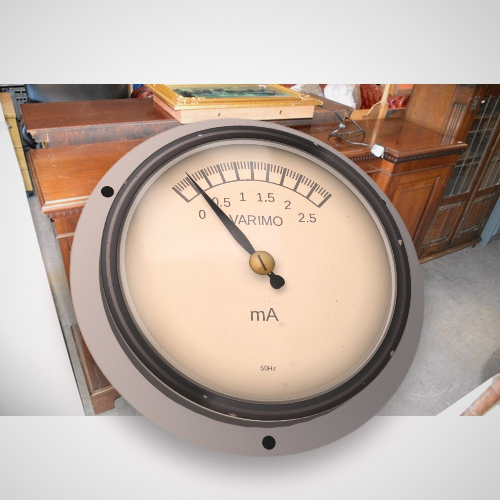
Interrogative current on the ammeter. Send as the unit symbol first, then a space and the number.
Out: mA 0.25
